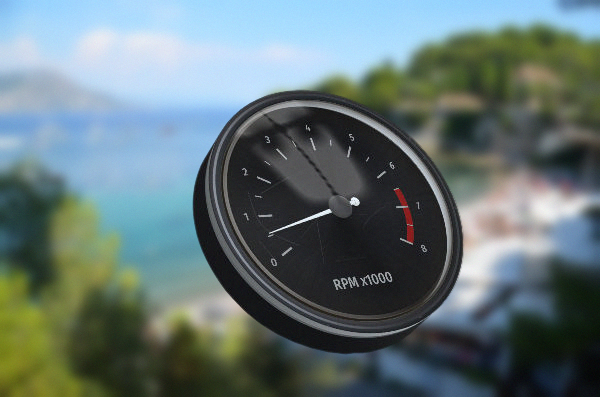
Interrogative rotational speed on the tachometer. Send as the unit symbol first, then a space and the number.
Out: rpm 500
